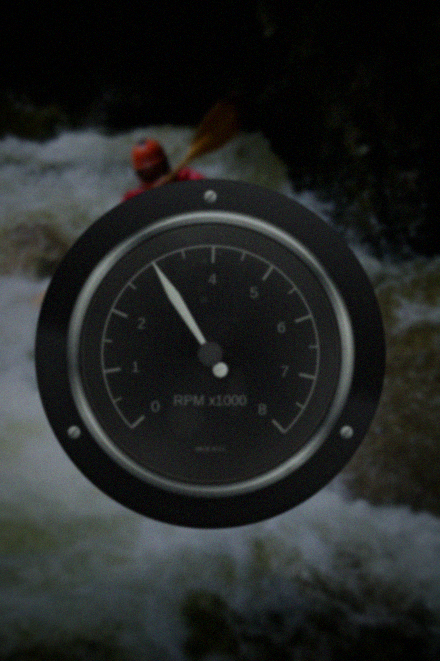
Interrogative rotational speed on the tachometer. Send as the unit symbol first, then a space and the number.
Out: rpm 3000
